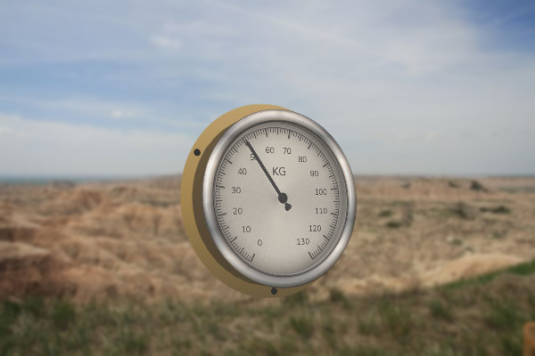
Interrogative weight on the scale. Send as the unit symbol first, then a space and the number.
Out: kg 50
